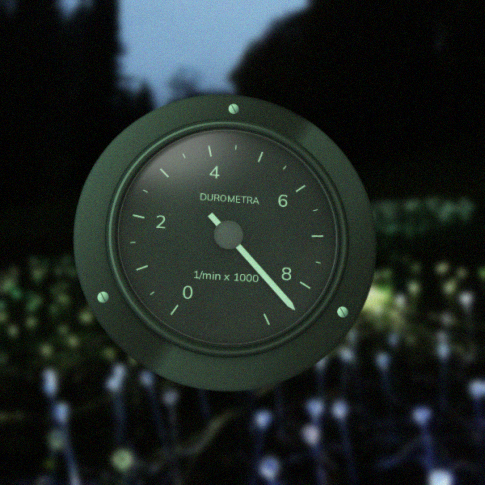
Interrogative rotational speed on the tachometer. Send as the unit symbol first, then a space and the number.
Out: rpm 8500
